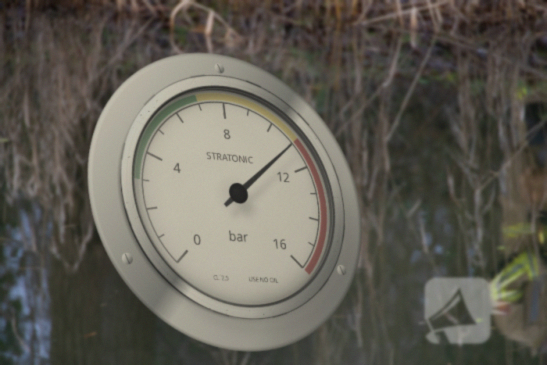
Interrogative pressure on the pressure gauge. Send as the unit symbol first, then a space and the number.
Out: bar 11
